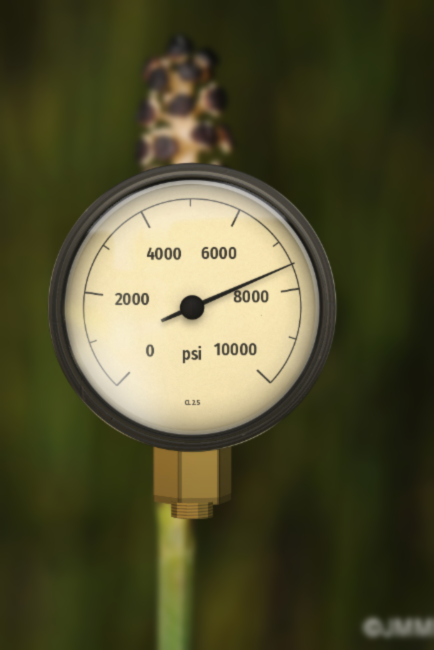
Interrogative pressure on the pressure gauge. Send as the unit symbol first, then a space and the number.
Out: psi 7500
